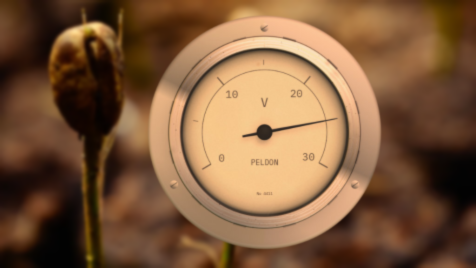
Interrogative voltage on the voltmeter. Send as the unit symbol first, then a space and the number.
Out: V 25
